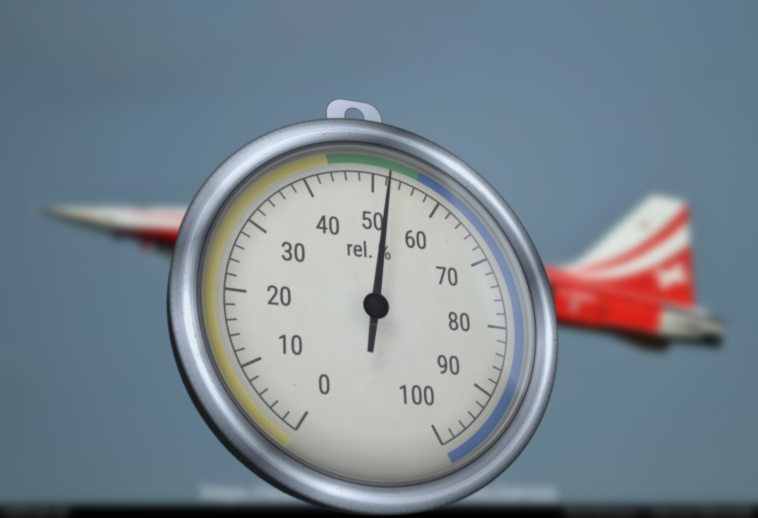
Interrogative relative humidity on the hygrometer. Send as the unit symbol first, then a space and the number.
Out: % 52
